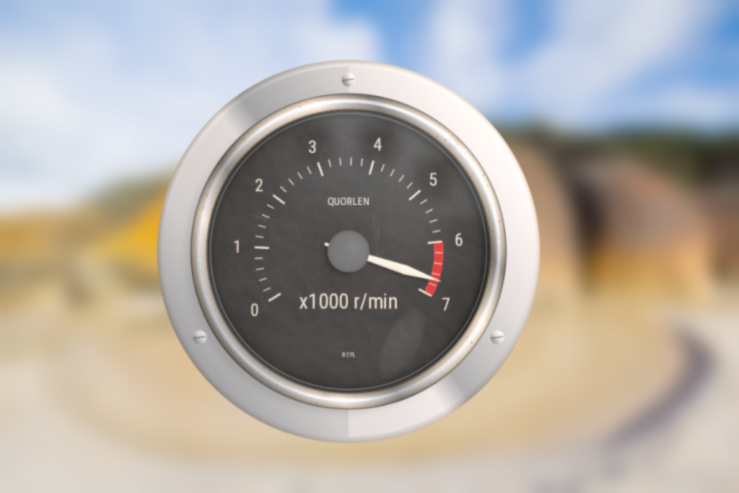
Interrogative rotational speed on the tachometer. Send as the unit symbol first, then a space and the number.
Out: rpm 6700
